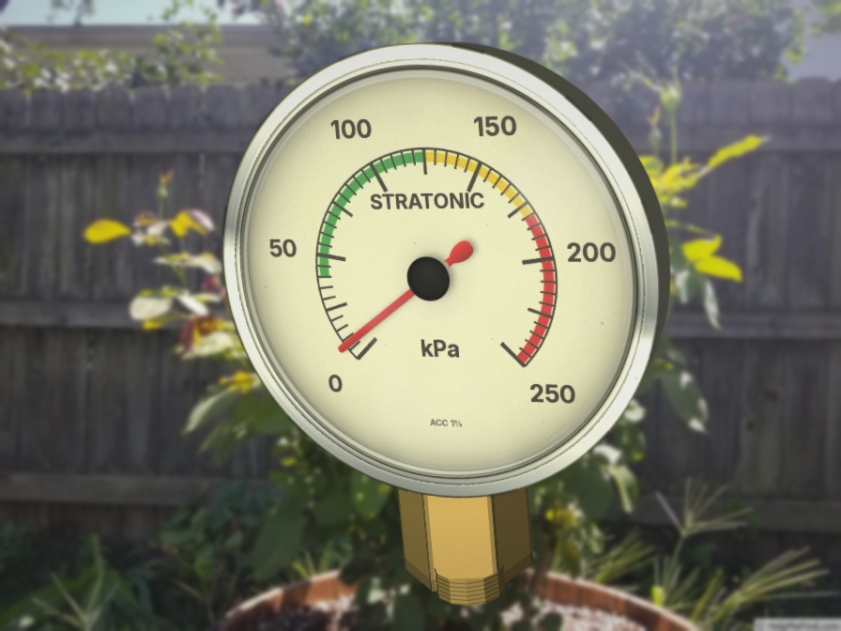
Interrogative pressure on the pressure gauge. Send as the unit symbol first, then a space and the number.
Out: kPa 7.5
